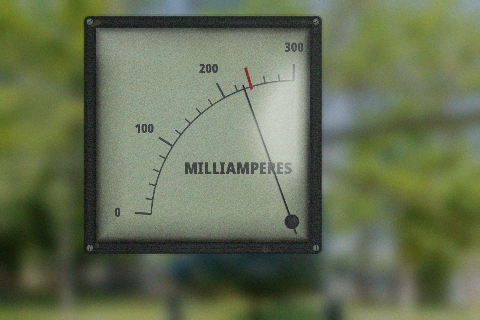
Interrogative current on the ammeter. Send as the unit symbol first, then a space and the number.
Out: mA 230
